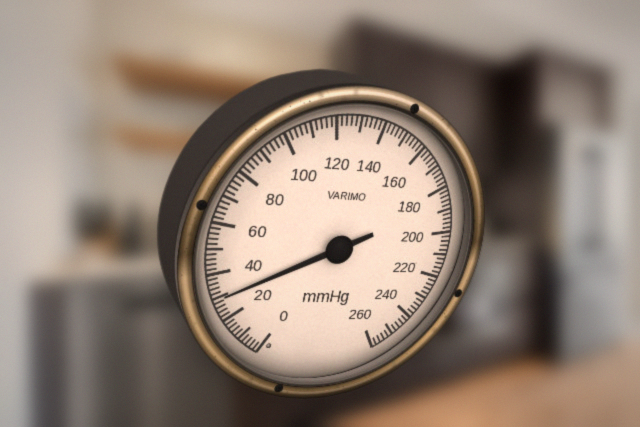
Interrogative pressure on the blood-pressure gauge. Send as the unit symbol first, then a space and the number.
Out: mmHg 30
